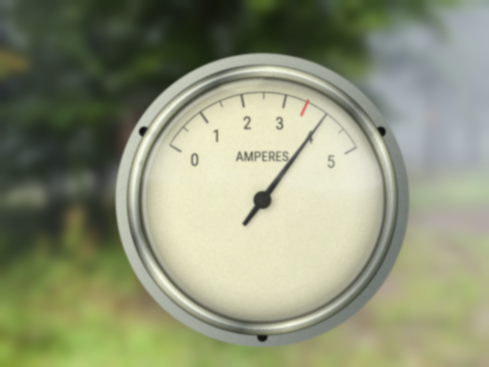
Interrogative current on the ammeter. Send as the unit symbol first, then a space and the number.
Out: A 4
